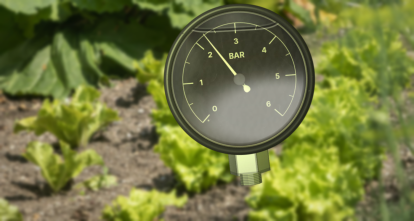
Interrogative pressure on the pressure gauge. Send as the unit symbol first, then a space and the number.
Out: bar 2.25
